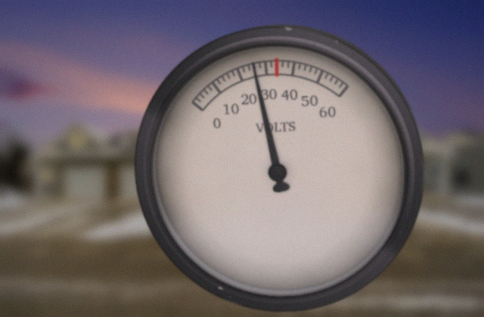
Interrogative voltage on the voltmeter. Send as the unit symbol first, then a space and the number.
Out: V 26
